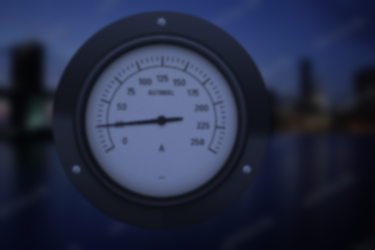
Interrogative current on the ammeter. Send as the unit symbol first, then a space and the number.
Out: A 25
